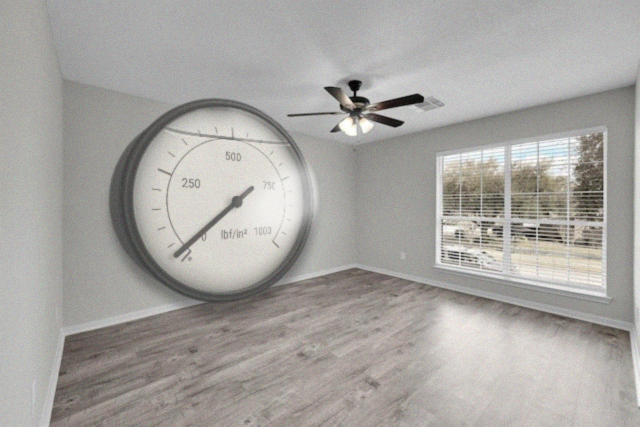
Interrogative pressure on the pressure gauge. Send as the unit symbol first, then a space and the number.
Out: psi 25
